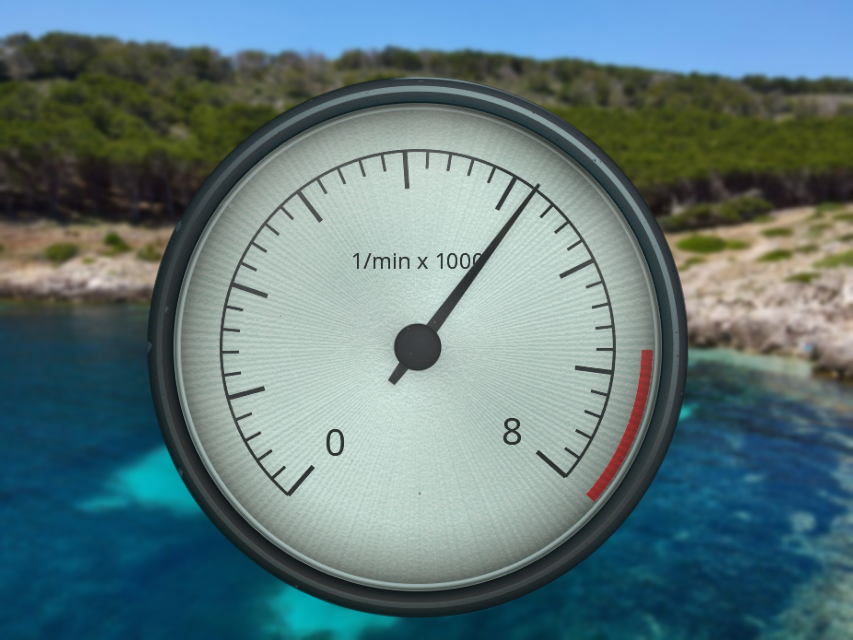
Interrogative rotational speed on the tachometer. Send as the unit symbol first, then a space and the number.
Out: rpm 5200
